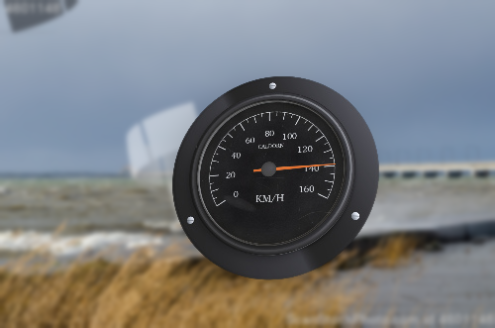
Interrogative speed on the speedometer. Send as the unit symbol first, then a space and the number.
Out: km/h 140
